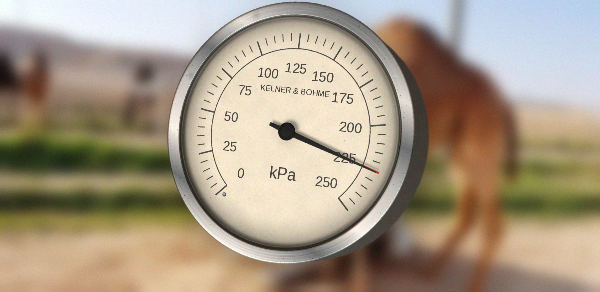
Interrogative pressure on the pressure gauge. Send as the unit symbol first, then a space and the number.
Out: kPa 225
